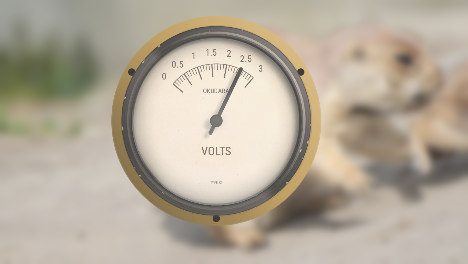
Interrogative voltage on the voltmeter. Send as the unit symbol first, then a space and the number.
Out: V 2.5
